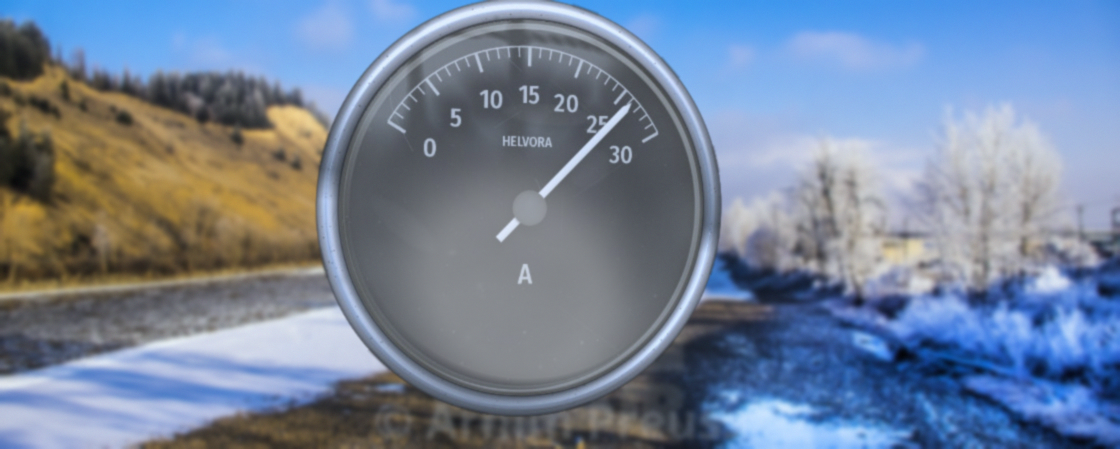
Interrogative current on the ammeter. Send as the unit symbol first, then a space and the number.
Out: A 26
